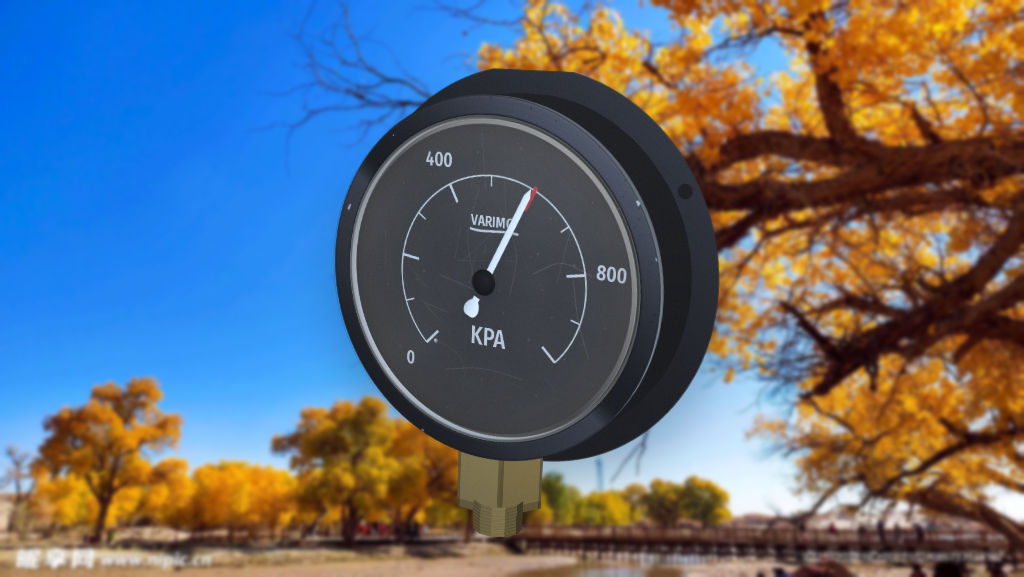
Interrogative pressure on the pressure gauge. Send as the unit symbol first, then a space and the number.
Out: kPa 600
